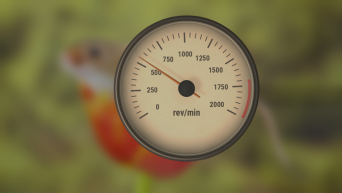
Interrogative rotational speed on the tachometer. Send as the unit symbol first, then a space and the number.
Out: rpm 550
